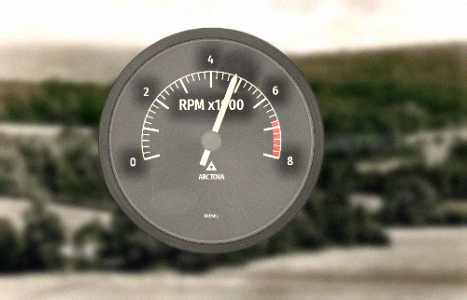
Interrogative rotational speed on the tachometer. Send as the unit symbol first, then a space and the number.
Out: rpm 4800
